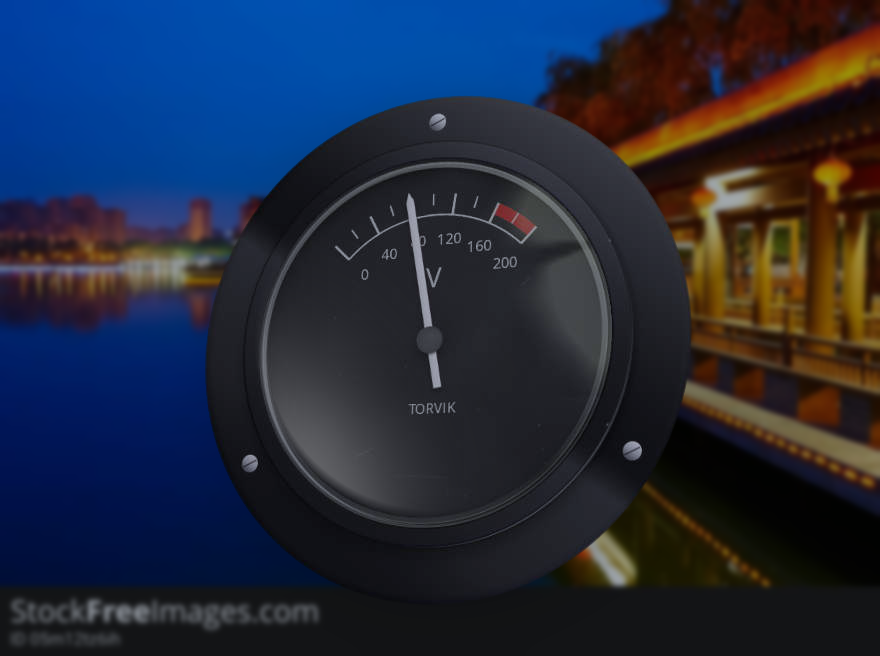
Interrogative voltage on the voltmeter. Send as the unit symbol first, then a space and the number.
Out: V 80
